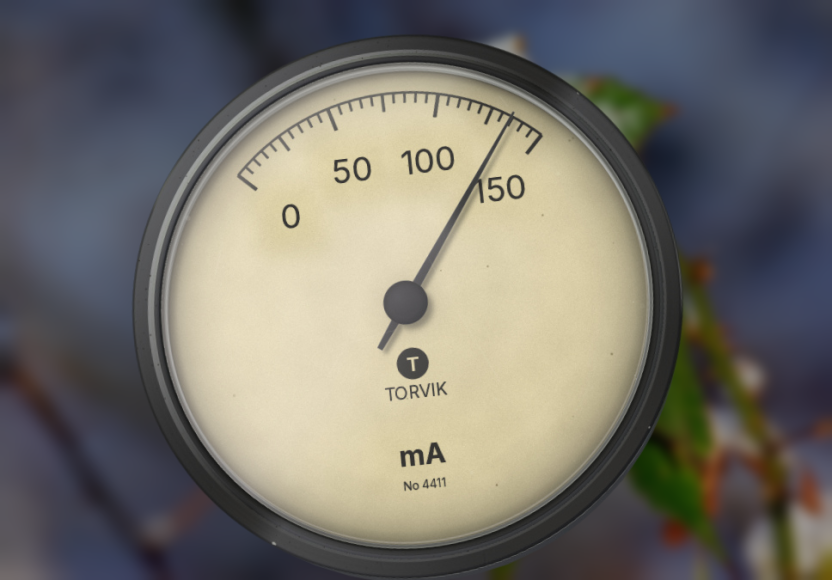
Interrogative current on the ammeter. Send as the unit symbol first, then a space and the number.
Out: mA 135
